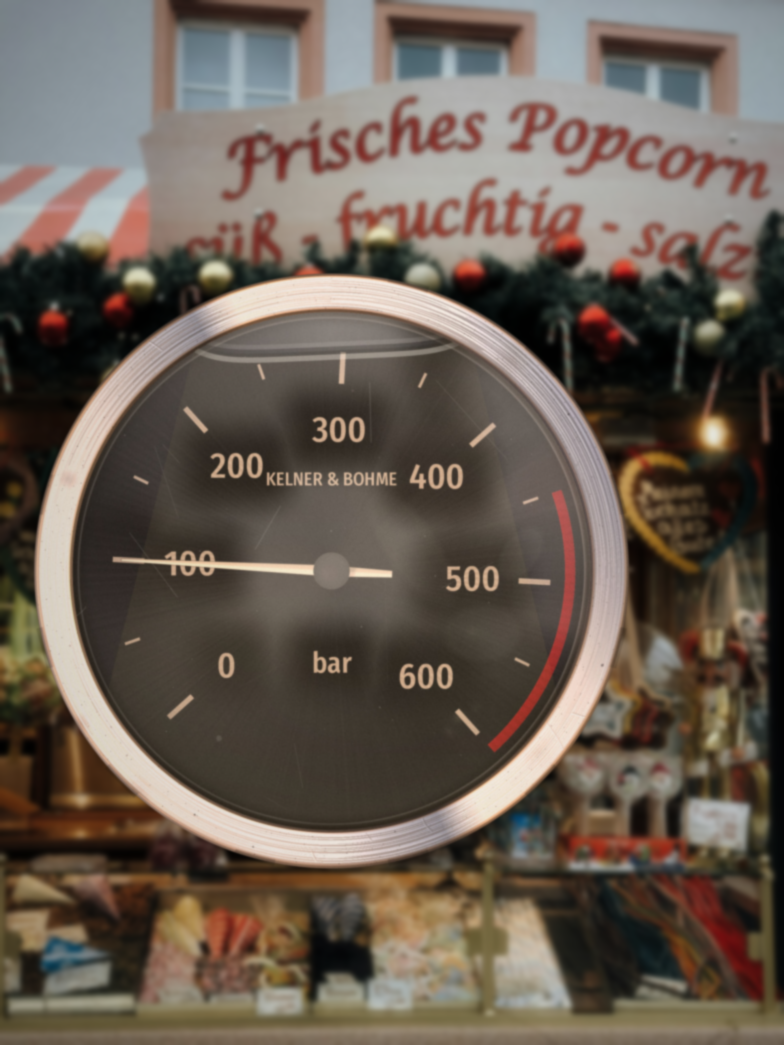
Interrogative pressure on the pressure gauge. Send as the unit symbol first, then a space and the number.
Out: bar 100
